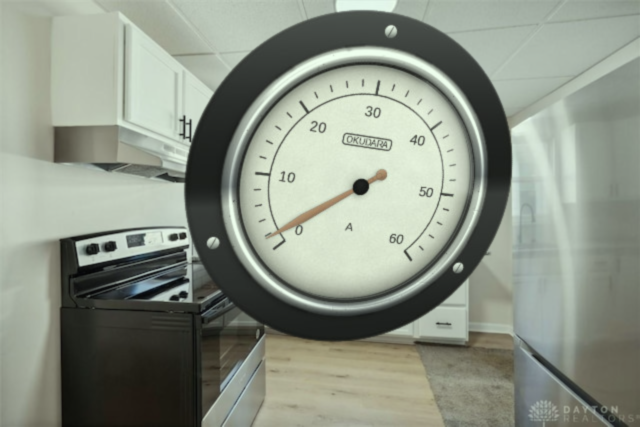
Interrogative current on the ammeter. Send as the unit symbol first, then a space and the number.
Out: A 2
